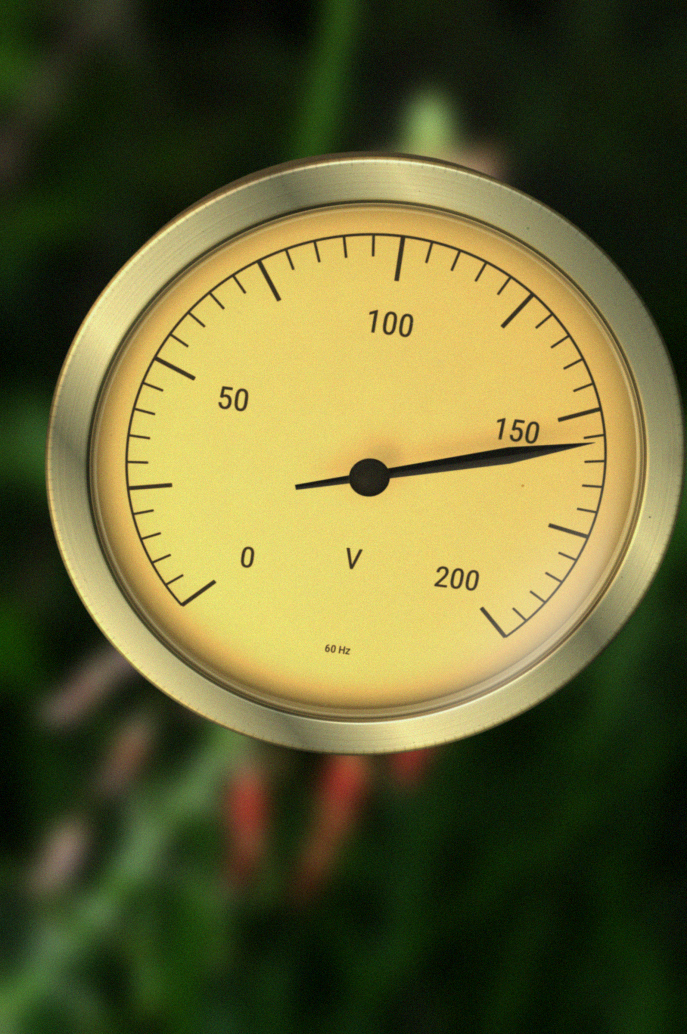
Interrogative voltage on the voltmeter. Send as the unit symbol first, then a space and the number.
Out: V 155
